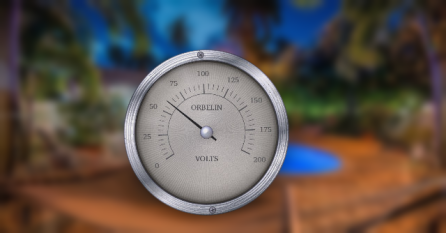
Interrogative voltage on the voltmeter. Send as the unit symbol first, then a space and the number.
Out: V 60
